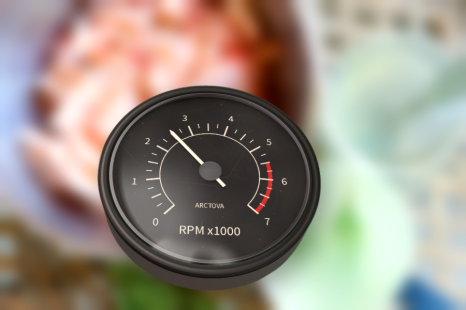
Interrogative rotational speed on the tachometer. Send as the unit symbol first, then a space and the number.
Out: rpm 2500
